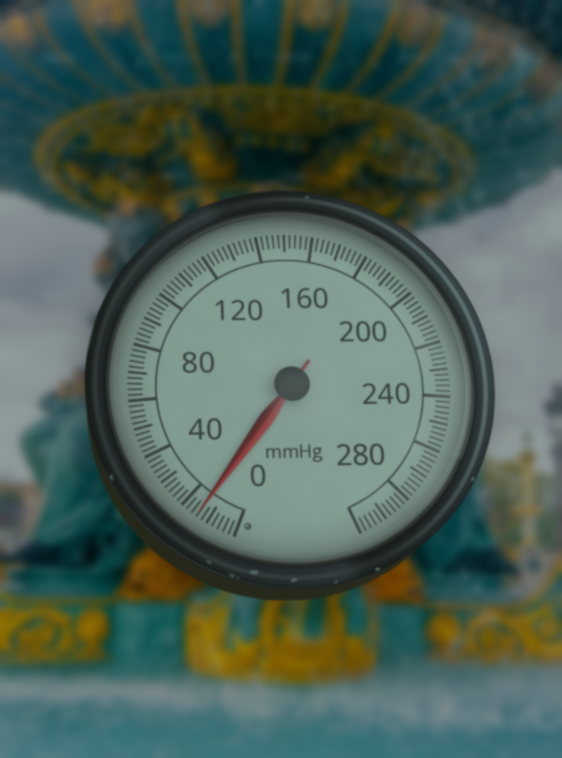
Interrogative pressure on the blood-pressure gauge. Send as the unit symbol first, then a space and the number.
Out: mmHg 14
